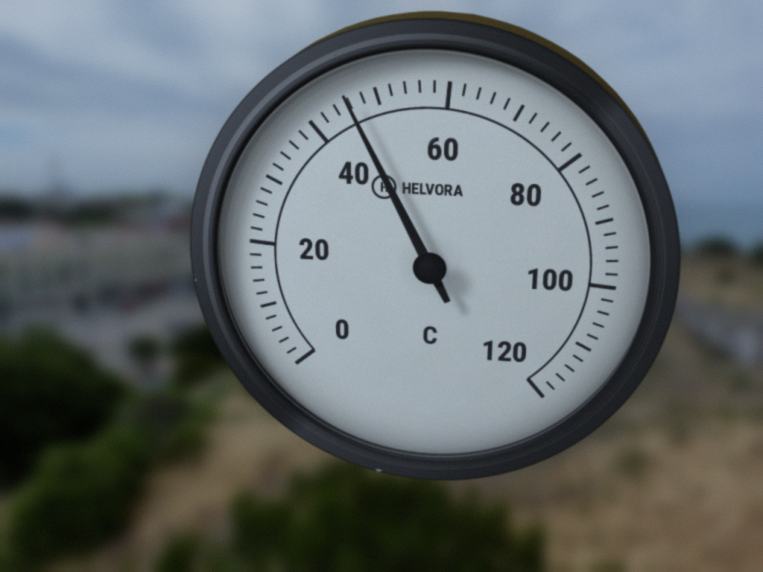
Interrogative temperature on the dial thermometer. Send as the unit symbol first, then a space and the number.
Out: °C 46
